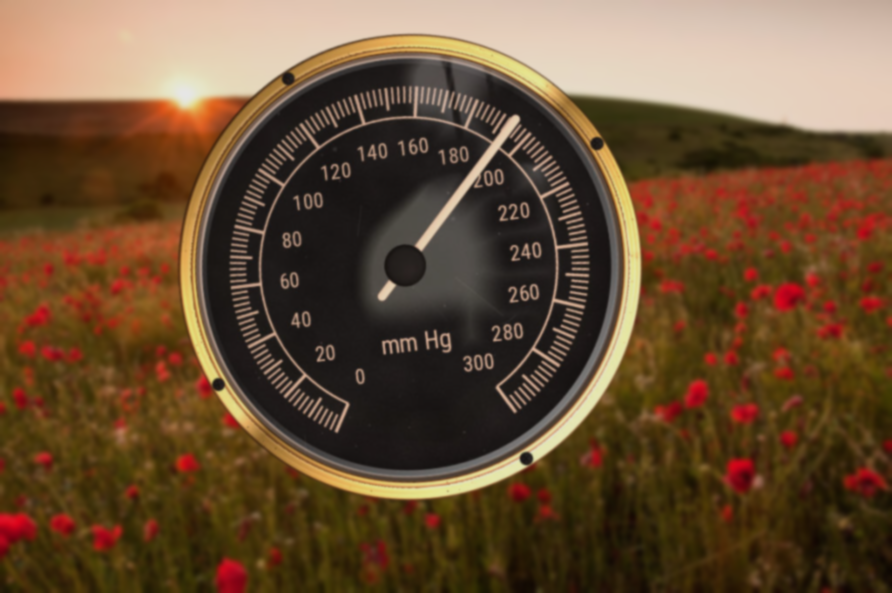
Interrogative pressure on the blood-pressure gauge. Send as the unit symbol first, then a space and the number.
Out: mmHg 194
